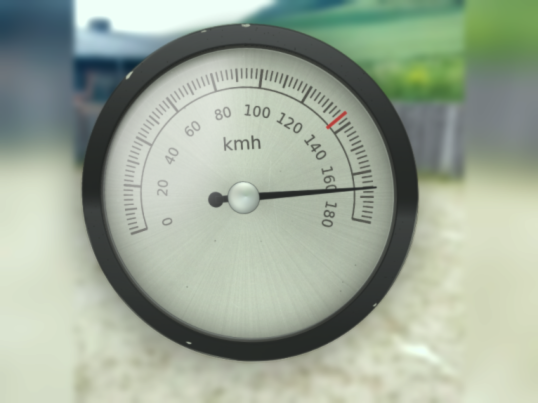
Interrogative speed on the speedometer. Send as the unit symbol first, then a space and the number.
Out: km/h 166
